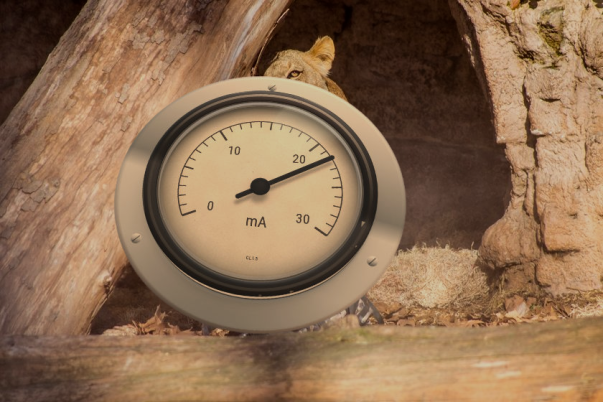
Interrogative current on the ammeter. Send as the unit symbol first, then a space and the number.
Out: mA 22
